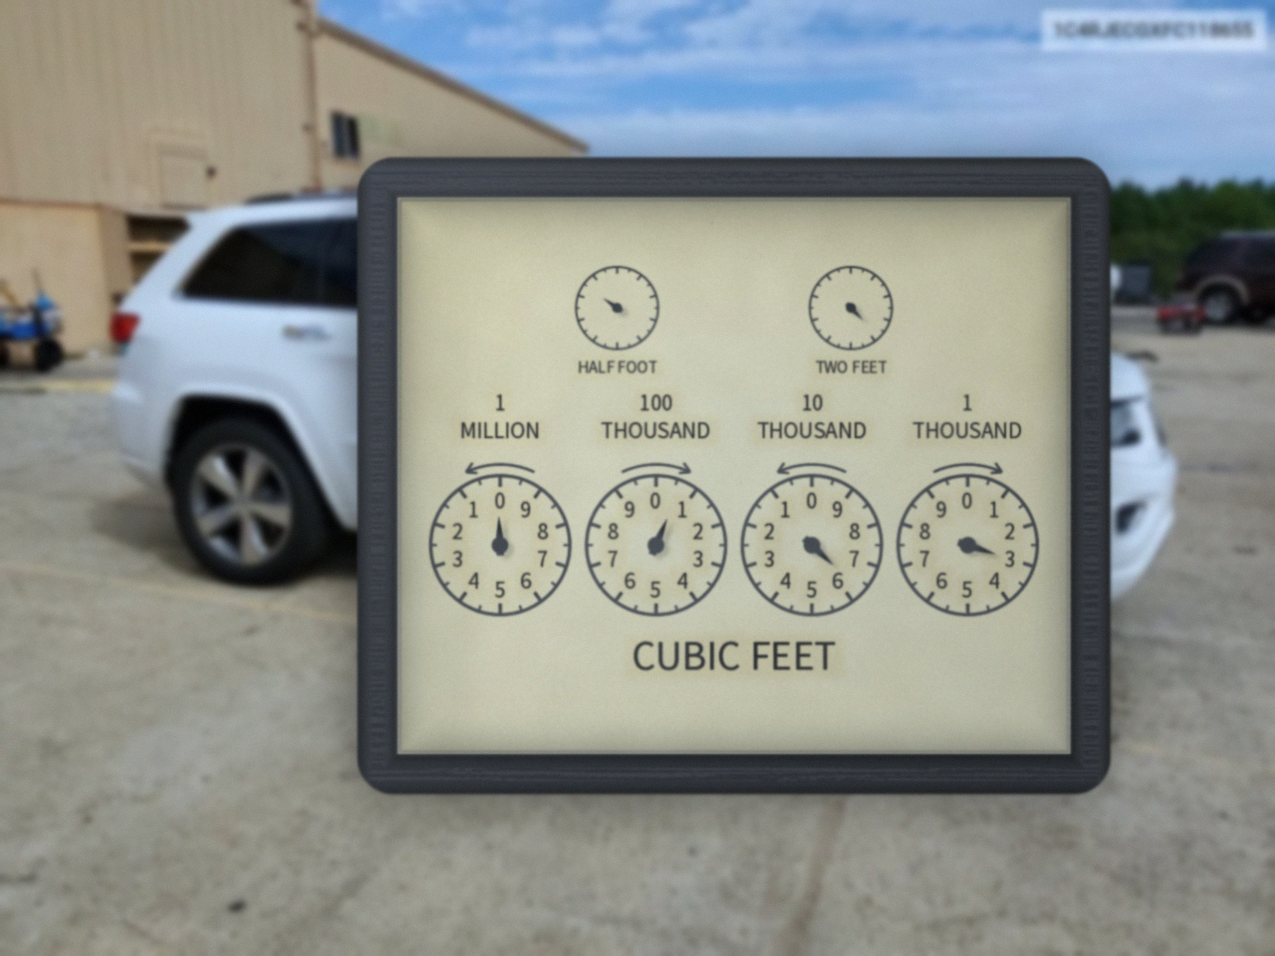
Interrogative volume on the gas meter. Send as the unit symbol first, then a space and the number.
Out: ft³ 6300
